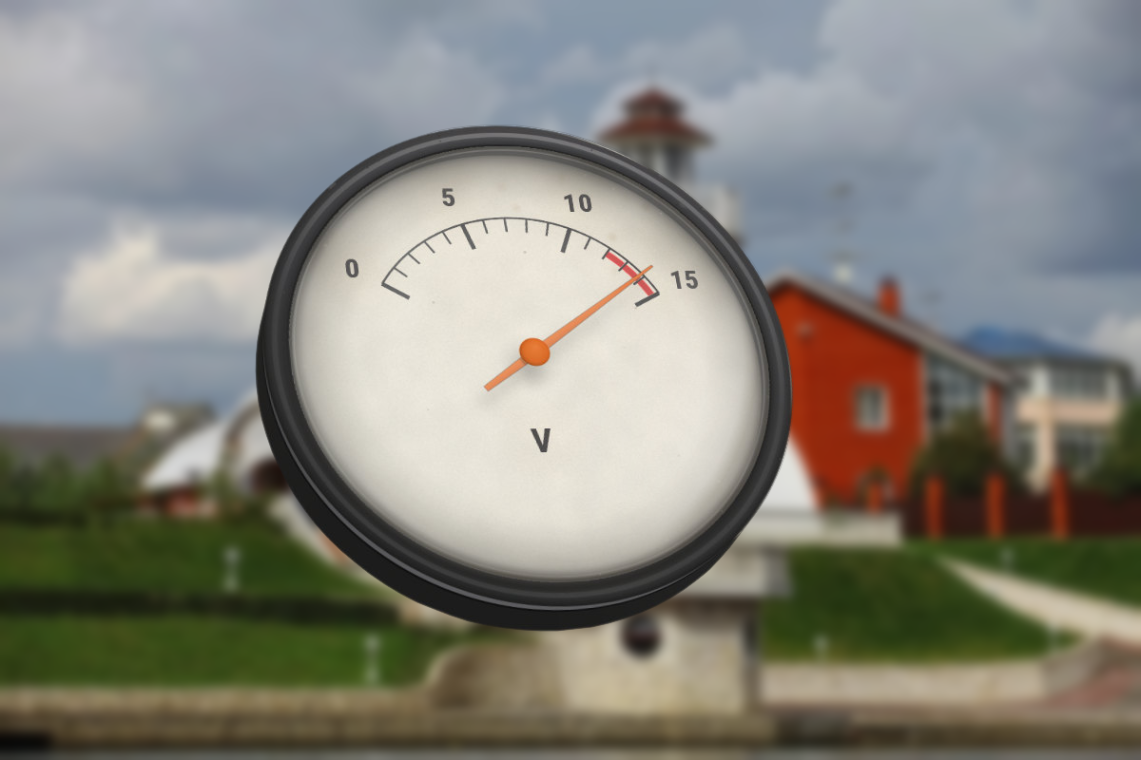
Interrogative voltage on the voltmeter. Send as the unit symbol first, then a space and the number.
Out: V 14
